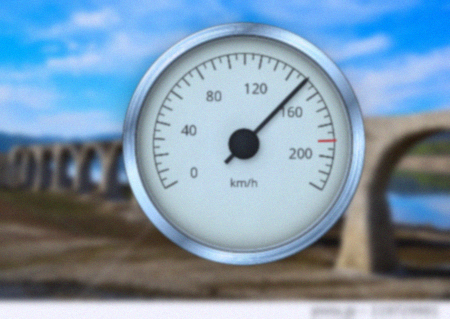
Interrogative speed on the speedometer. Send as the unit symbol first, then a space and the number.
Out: km/h 150
